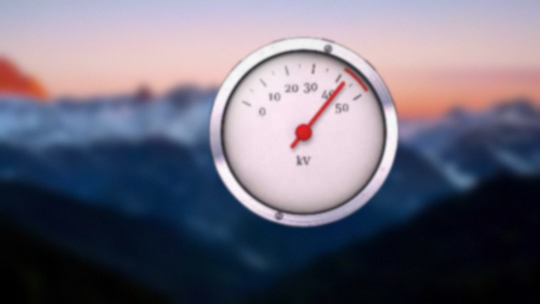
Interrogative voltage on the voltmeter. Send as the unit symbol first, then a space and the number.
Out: kV 42.5
